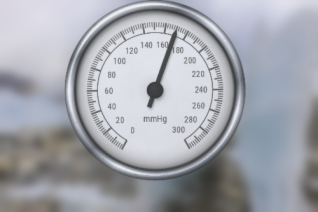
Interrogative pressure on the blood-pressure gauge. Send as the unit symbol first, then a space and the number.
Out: mmHg 170
